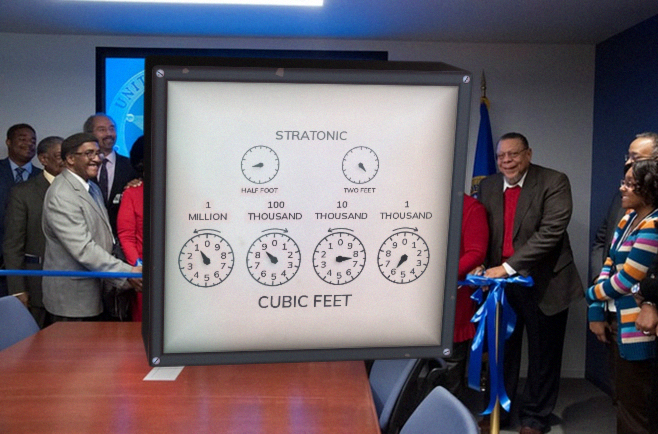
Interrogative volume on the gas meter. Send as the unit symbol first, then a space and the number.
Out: ft³ 87600
